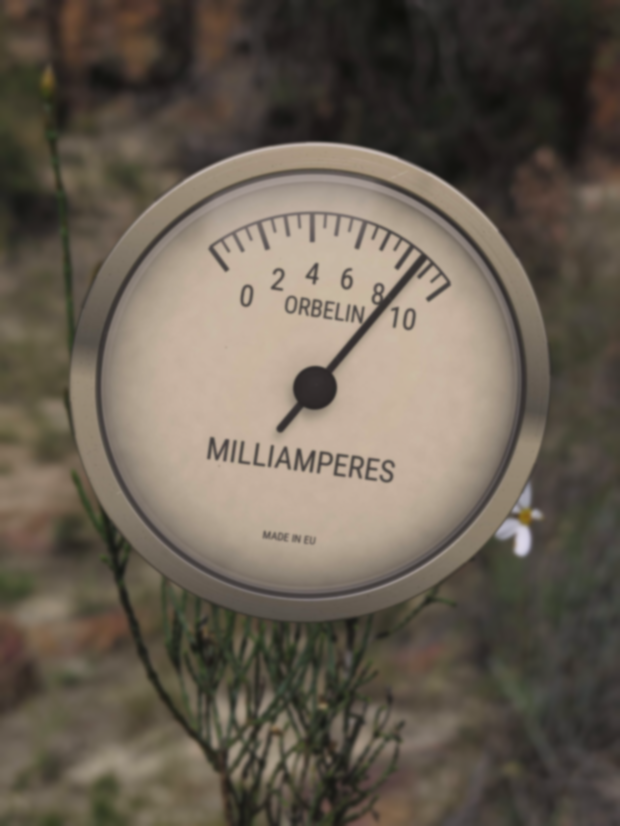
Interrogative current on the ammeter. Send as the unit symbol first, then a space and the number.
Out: mA 8.5
